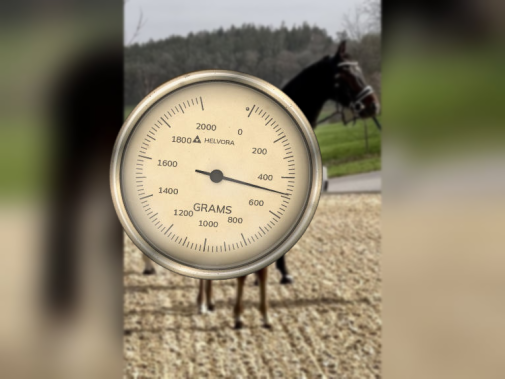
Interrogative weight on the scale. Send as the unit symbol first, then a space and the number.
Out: g 480
